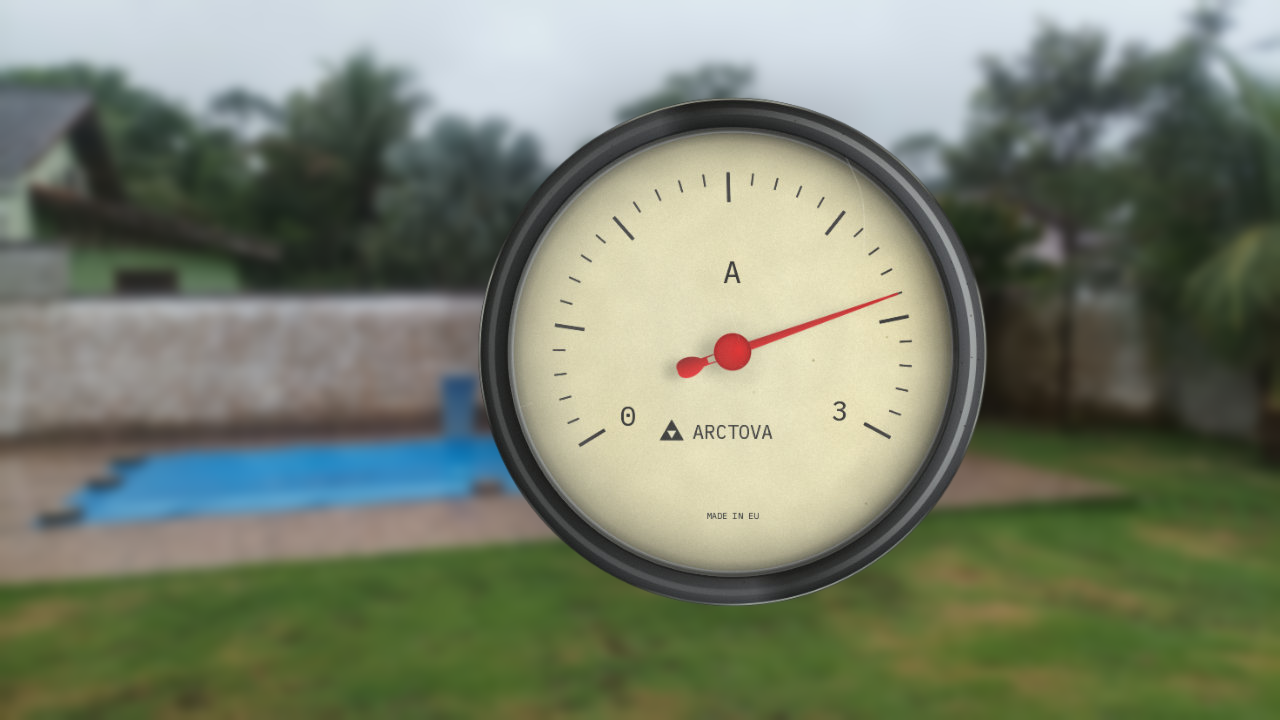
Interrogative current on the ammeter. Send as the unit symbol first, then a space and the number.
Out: A 2.4
